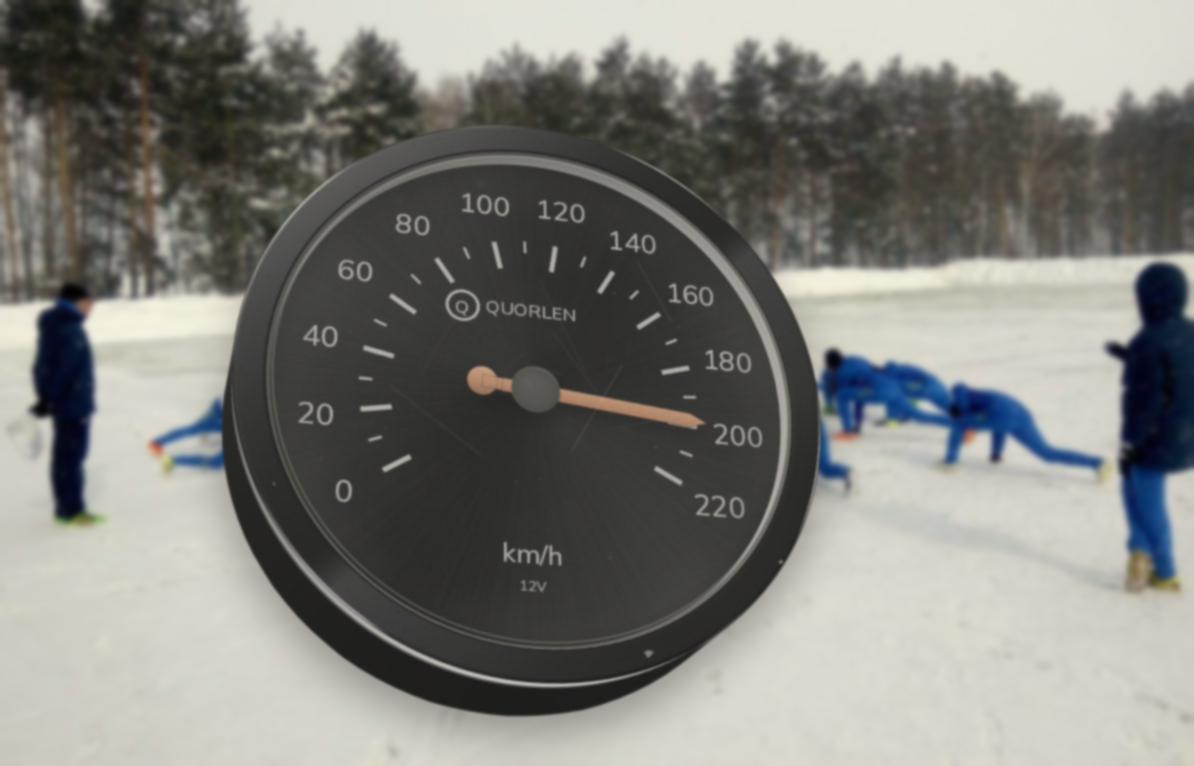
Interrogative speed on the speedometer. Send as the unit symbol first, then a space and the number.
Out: km/h 200
